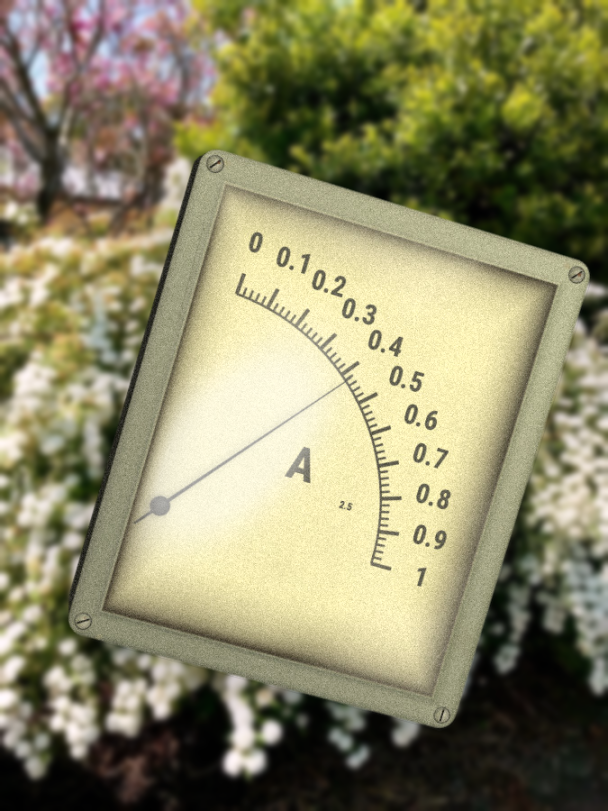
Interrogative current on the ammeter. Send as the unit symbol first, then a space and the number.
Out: A 0.42
